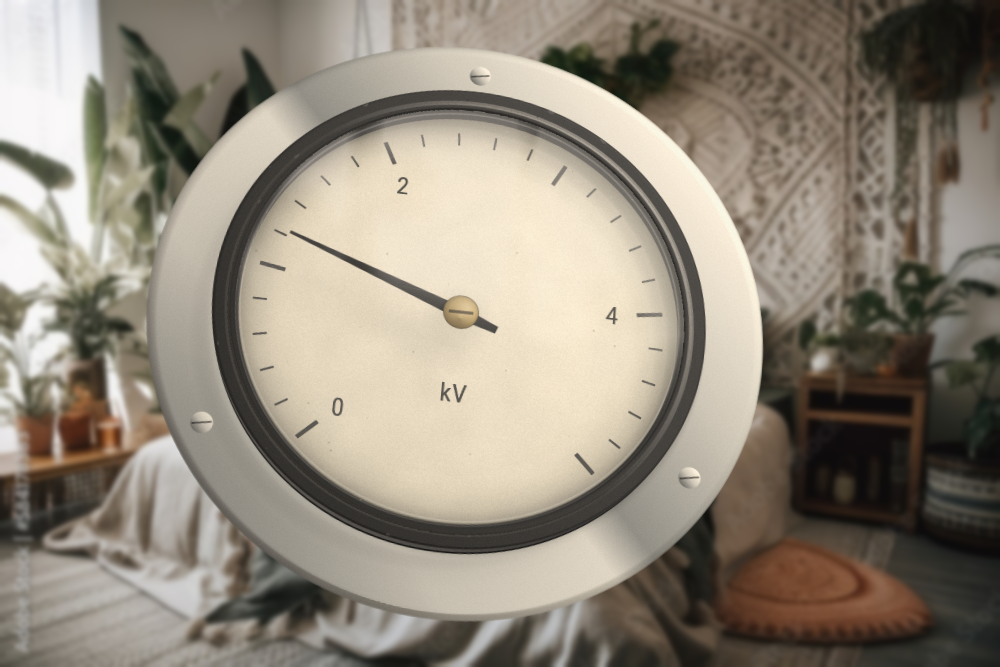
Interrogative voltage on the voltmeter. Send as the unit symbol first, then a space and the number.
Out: kV 1.2
